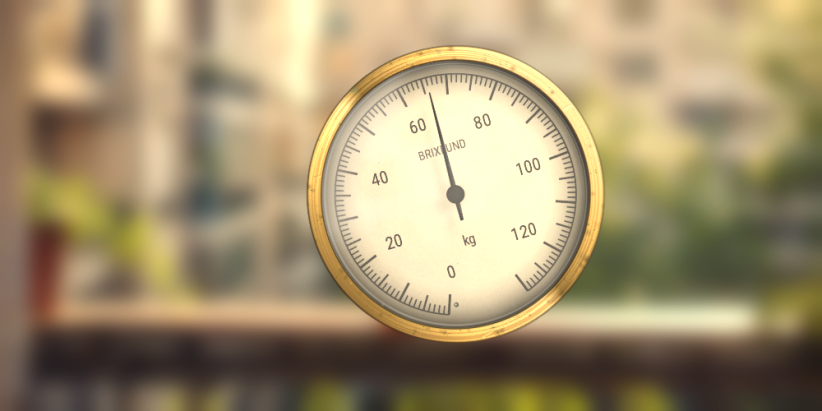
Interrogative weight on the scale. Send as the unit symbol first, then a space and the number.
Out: kg 66
